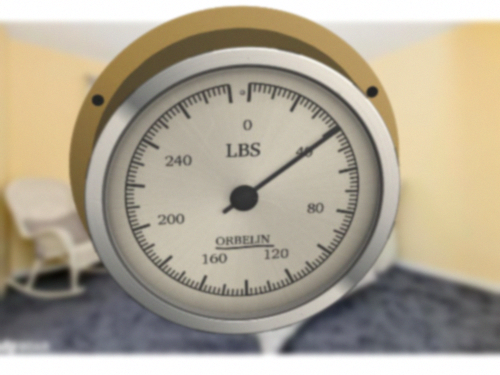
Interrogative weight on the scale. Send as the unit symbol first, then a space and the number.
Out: lb 40
